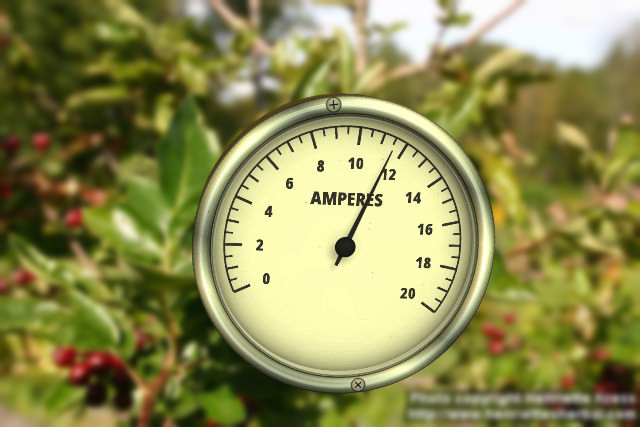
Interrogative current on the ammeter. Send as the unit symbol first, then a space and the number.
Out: A 11.5
